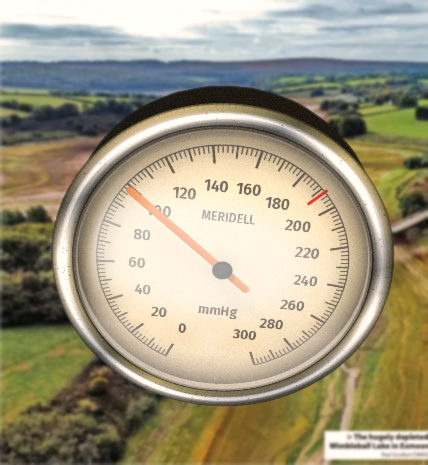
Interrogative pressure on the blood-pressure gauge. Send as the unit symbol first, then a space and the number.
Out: mmHg 100
